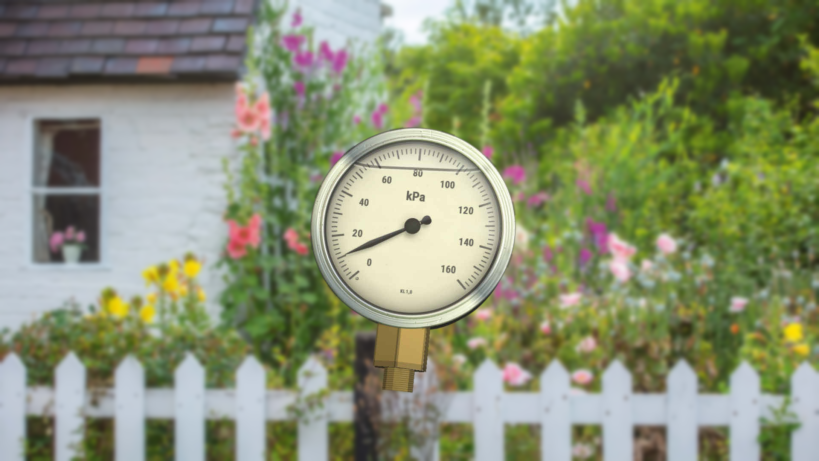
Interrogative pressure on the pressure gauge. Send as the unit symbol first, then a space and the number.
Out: kPa 10
